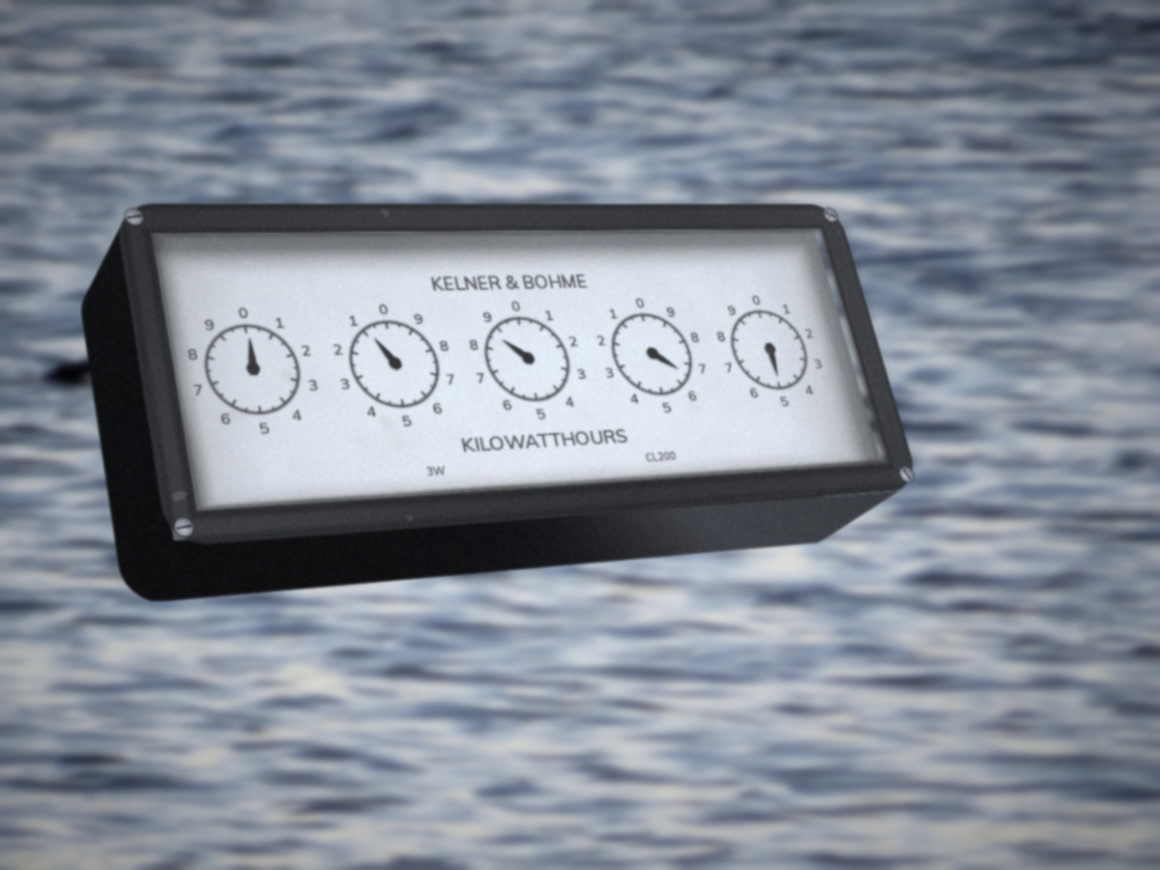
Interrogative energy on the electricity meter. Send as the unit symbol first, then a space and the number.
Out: kWh 865
